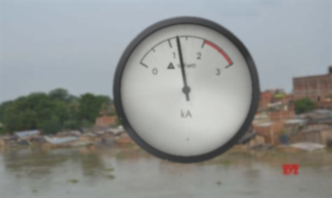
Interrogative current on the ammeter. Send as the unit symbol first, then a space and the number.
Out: kA 1.25
